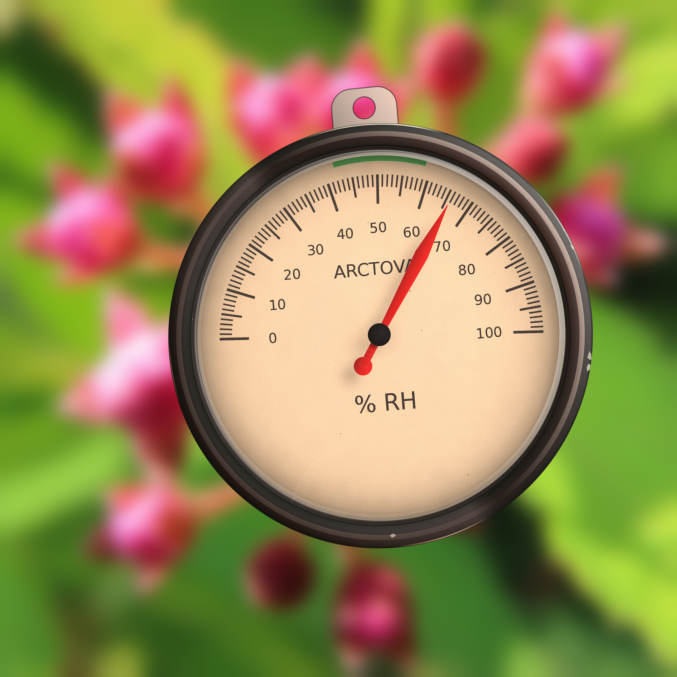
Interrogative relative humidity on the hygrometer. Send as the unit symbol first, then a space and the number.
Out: % 66
